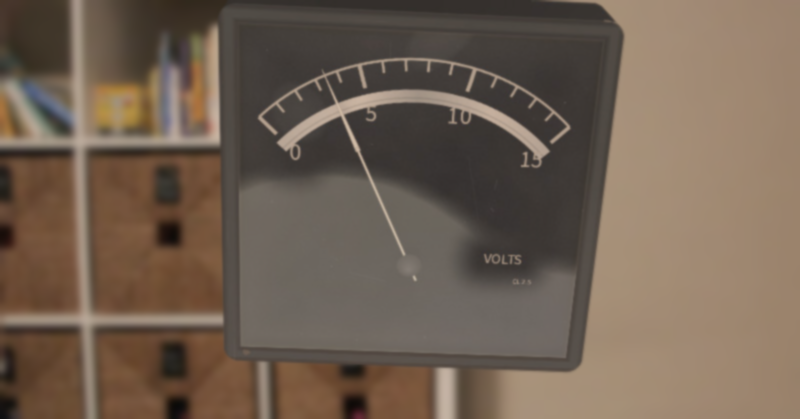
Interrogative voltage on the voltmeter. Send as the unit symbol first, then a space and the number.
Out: V 3.5
